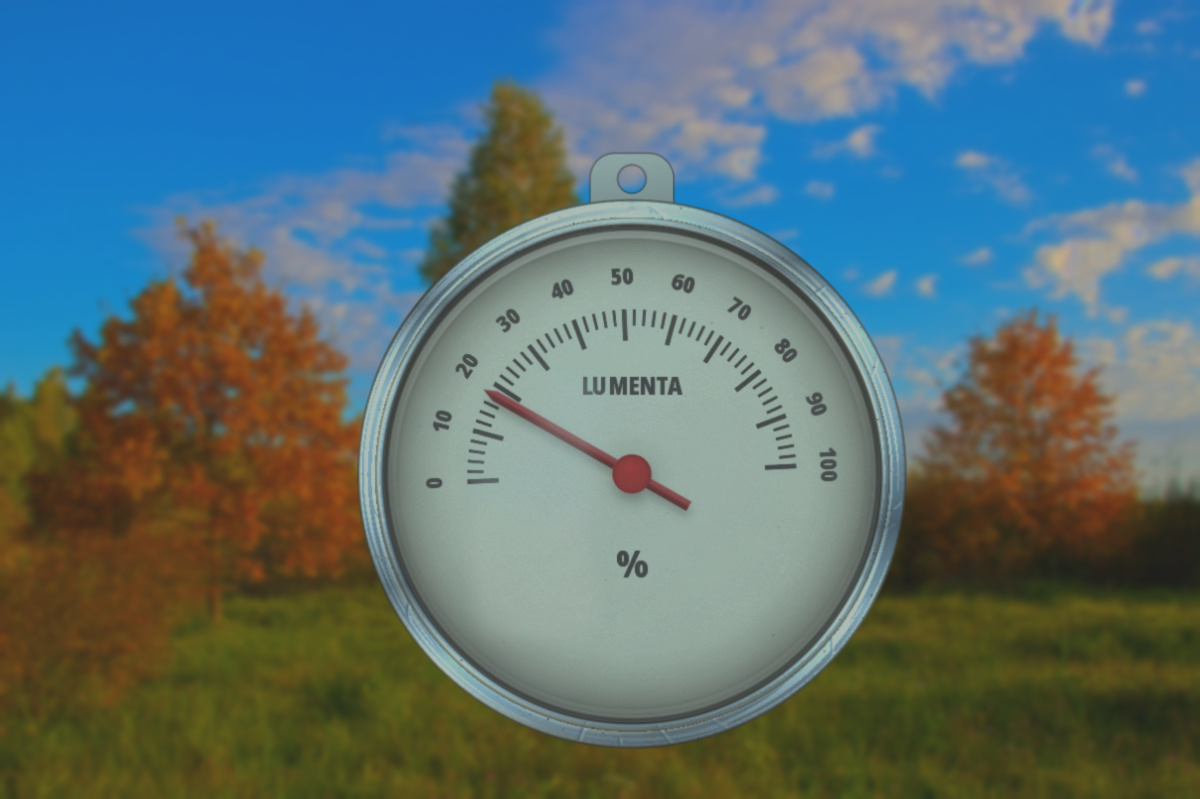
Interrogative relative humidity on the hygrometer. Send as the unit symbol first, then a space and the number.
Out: % 18
